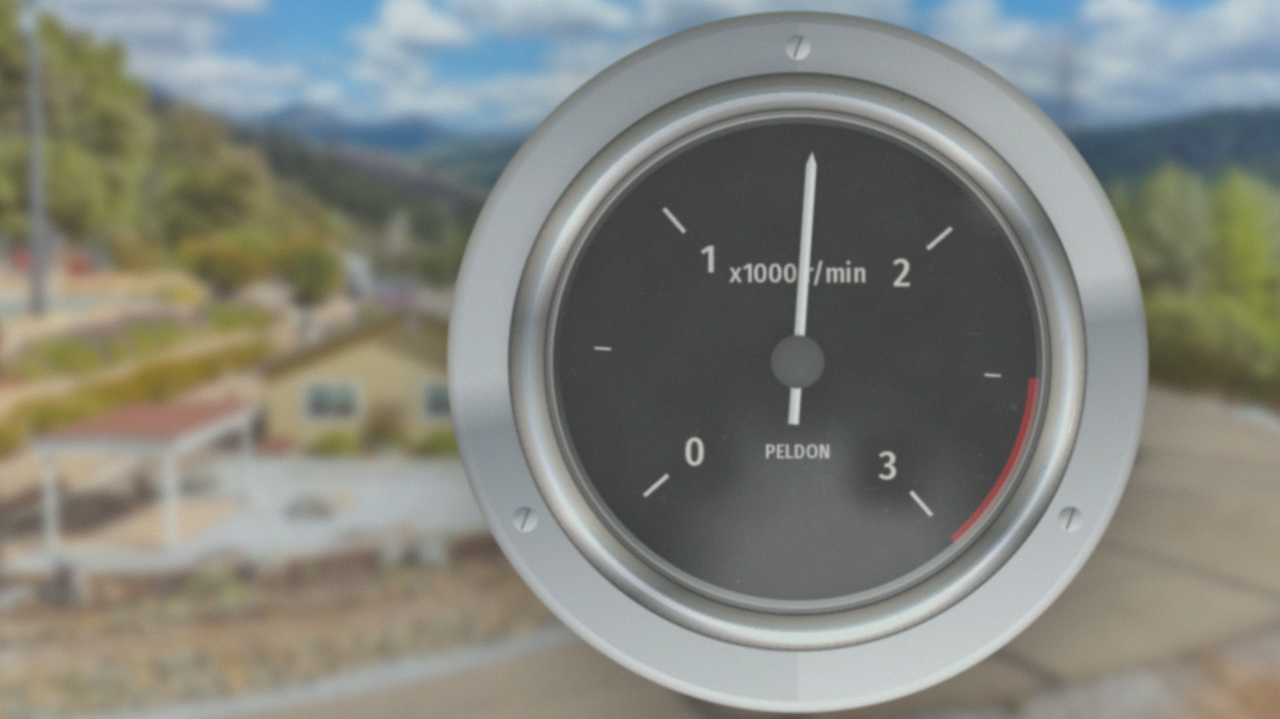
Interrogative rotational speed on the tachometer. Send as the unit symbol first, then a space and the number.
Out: rpm 1500
